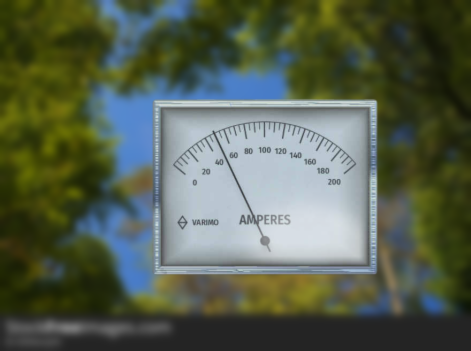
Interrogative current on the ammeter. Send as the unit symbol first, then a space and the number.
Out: A 50
